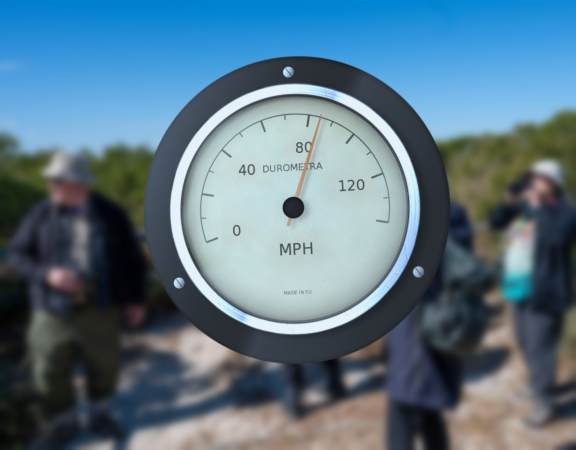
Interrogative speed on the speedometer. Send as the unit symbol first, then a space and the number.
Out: mph 85
